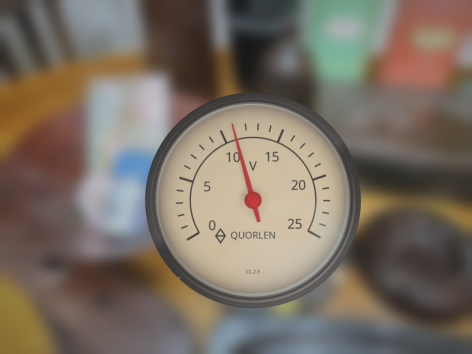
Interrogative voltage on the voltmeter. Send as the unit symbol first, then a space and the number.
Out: V 11
